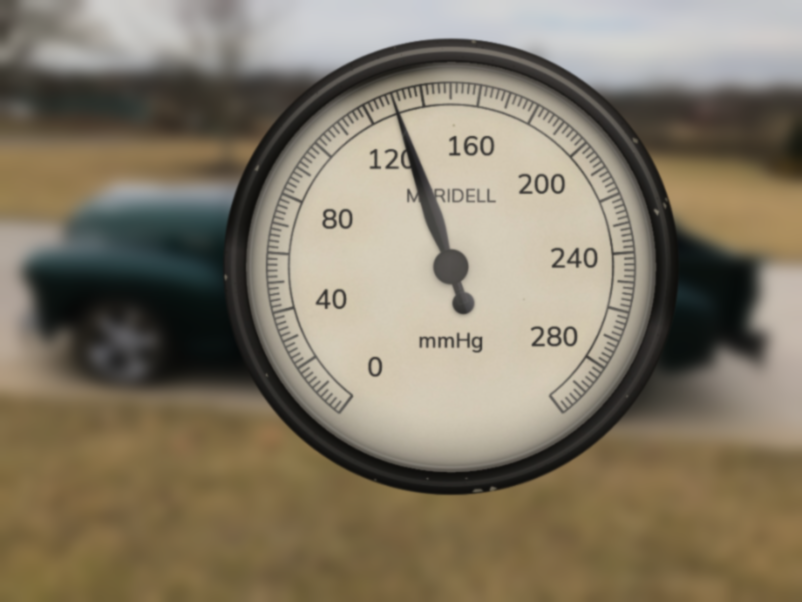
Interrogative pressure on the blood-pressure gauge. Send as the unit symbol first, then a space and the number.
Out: mmHg 130
